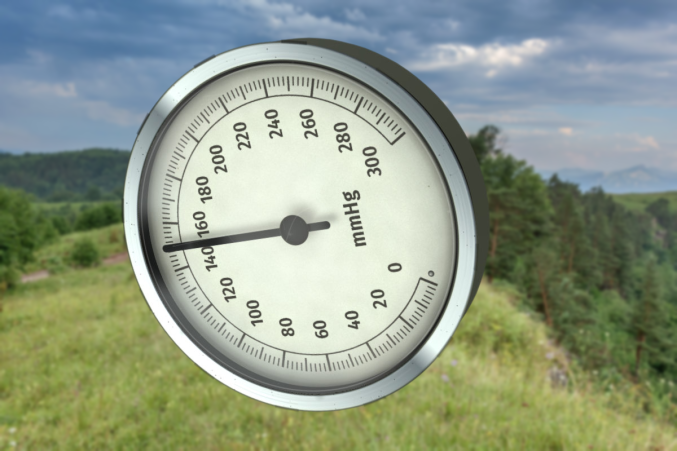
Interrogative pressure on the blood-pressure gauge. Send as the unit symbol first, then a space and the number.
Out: mmHg 150
